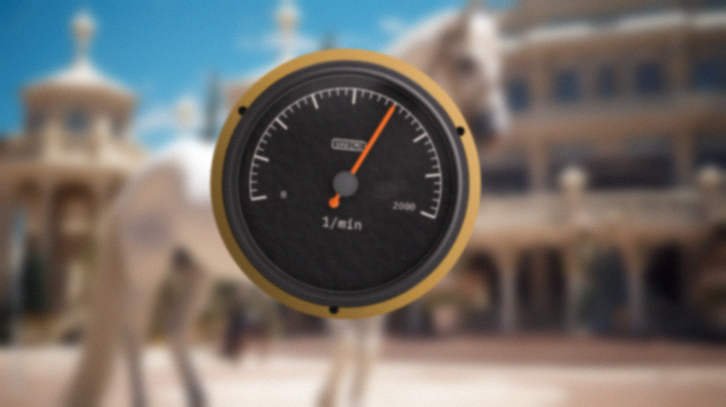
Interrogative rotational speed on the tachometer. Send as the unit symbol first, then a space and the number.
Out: rpm 1250
